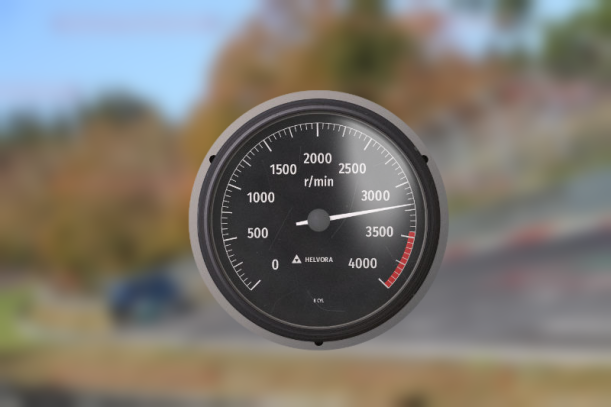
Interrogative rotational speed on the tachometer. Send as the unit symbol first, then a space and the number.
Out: rpm 3200
